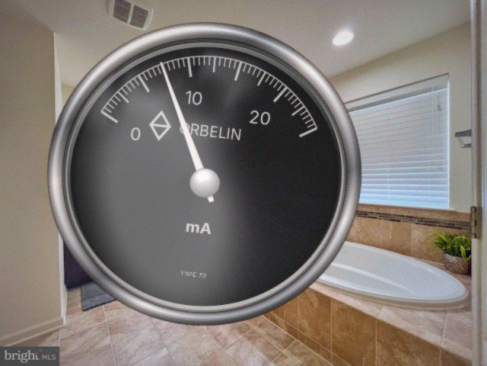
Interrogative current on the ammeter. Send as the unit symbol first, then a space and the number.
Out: mA 7.5
